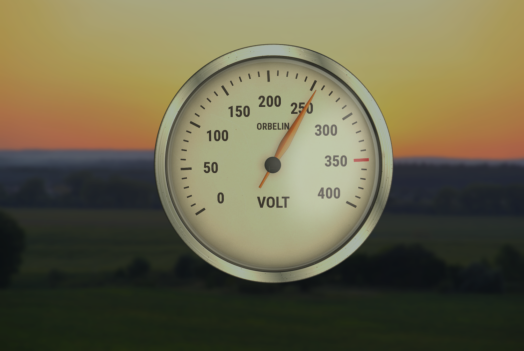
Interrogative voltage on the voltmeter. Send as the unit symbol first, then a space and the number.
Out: V 255
